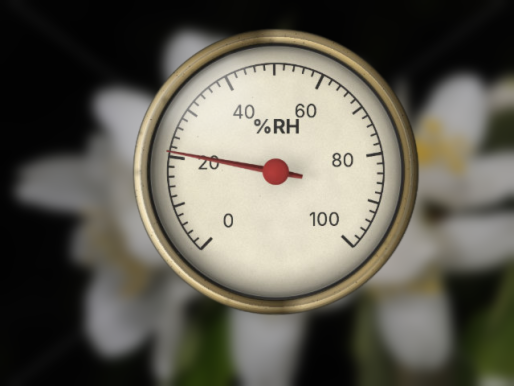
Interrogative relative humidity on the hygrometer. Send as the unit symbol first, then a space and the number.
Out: % 21
